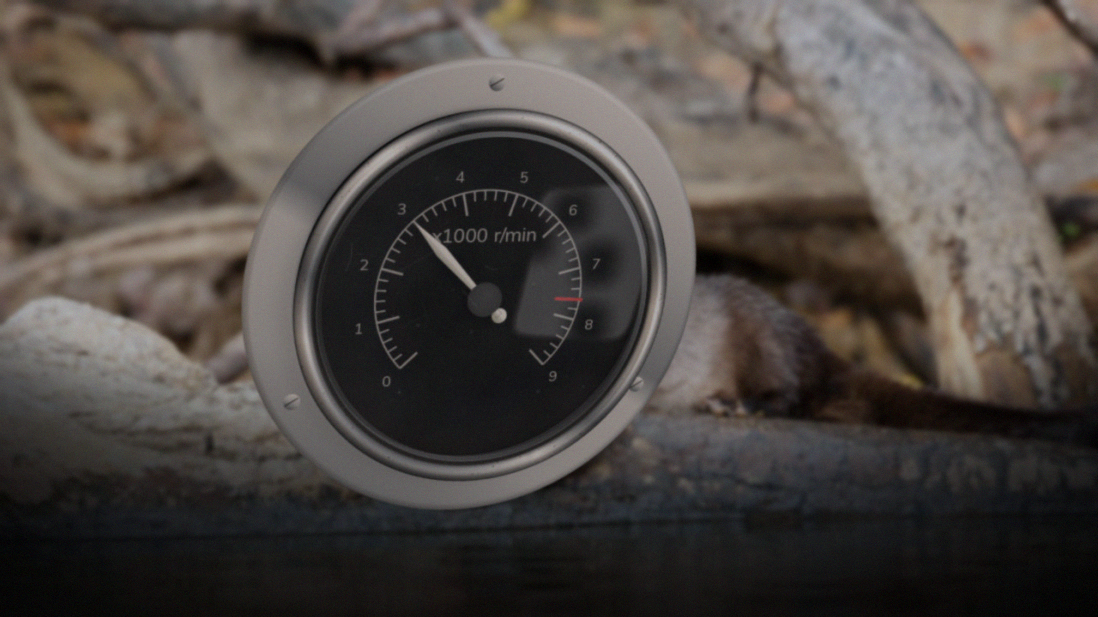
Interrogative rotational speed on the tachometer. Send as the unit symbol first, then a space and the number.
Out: rpm 3000
